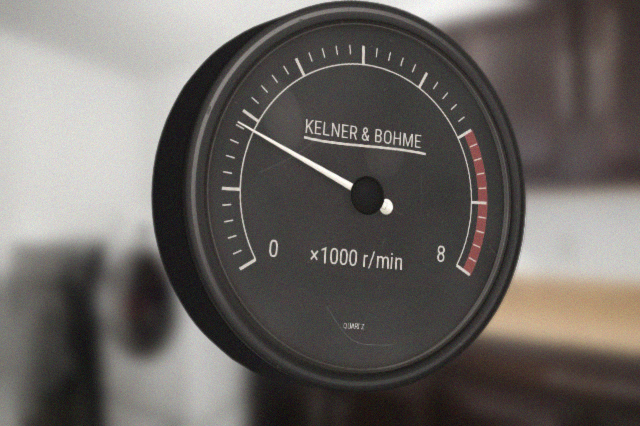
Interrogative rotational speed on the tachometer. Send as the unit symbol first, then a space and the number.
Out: rpm 1800
